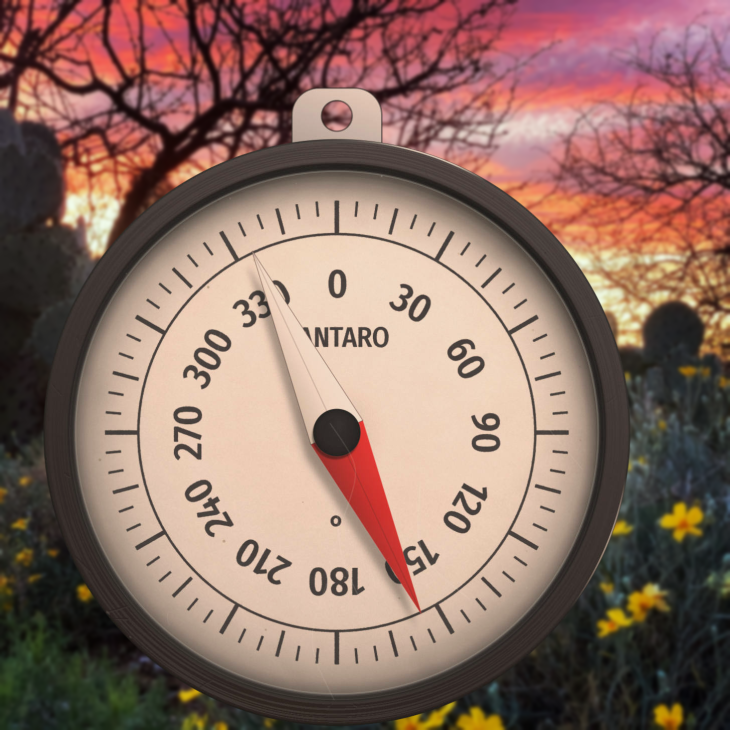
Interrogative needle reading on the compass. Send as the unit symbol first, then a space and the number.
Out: ° 155
